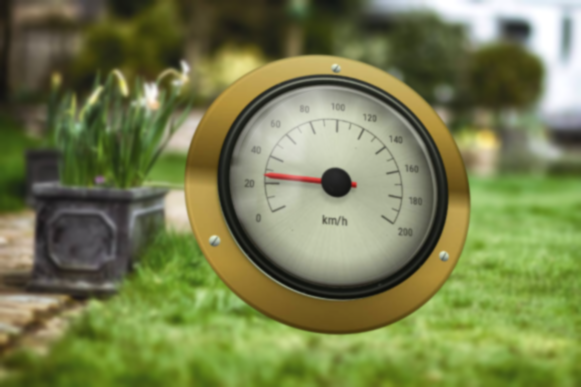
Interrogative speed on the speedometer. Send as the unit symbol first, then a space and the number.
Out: km/h 25
